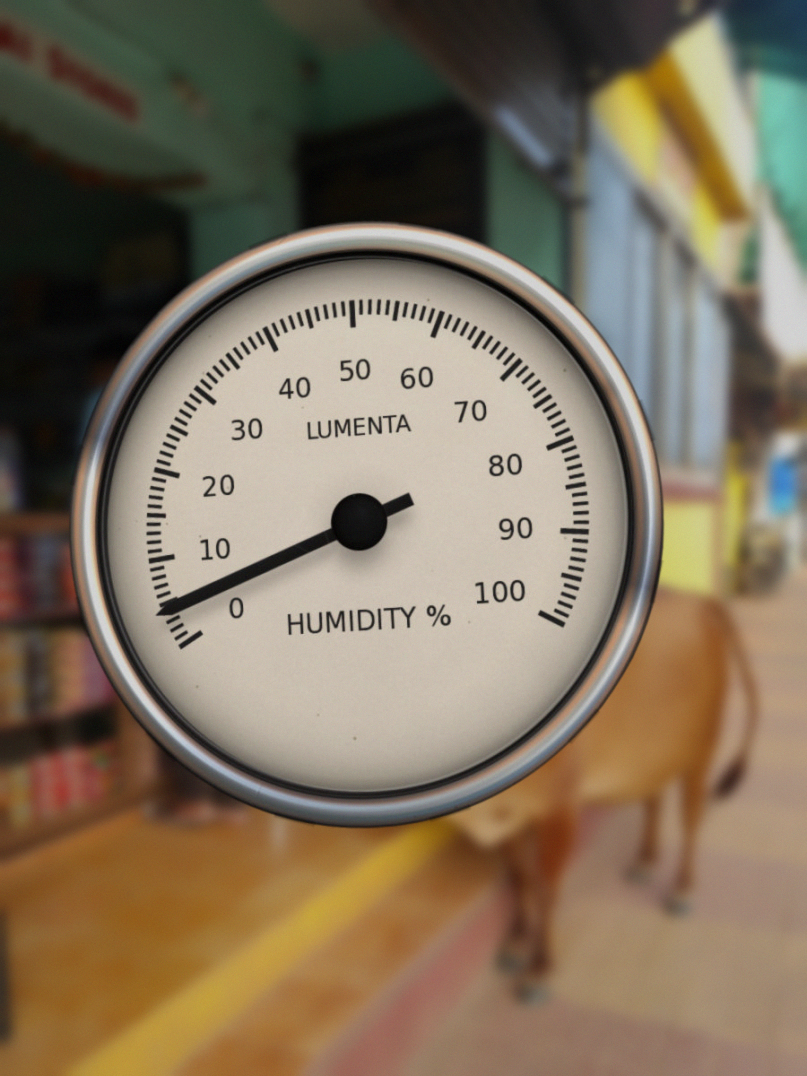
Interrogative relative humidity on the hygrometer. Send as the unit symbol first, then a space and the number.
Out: % 4
